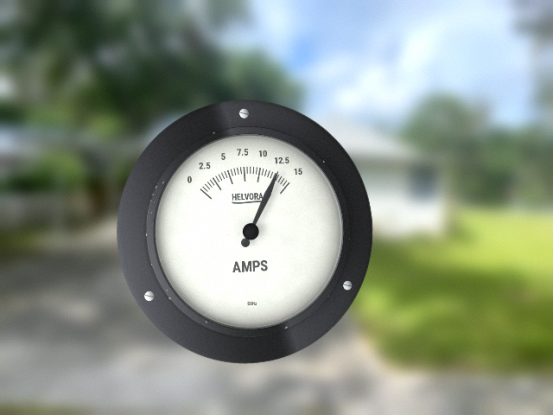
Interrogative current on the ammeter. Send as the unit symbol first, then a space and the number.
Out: A 12.5
